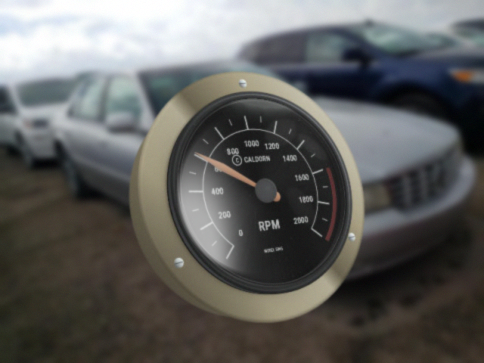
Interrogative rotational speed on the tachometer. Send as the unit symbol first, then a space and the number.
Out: rpm 600
